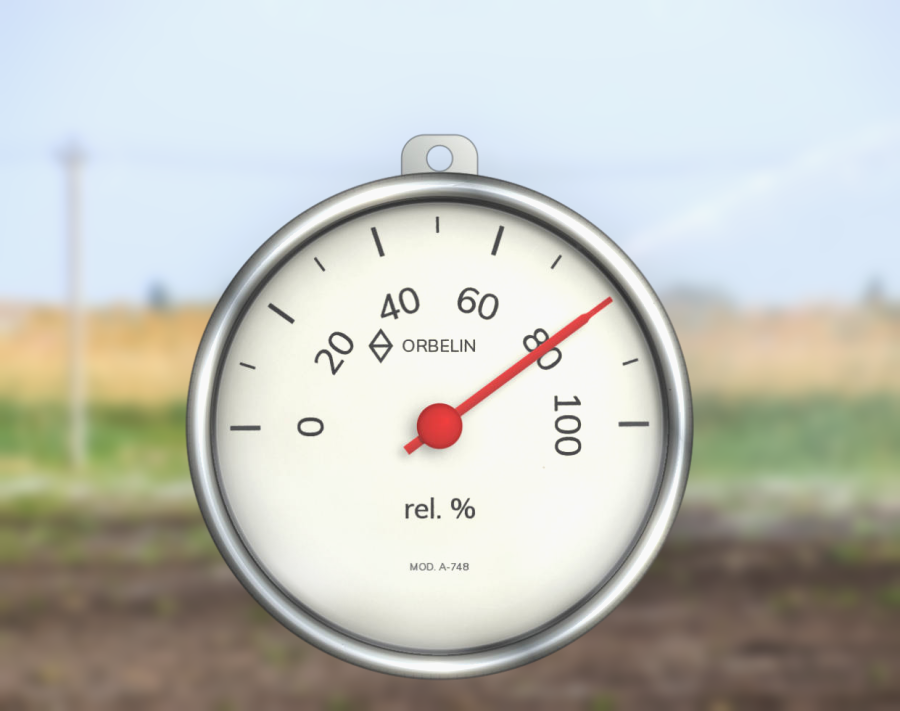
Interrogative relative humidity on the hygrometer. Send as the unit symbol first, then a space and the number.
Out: % 80
